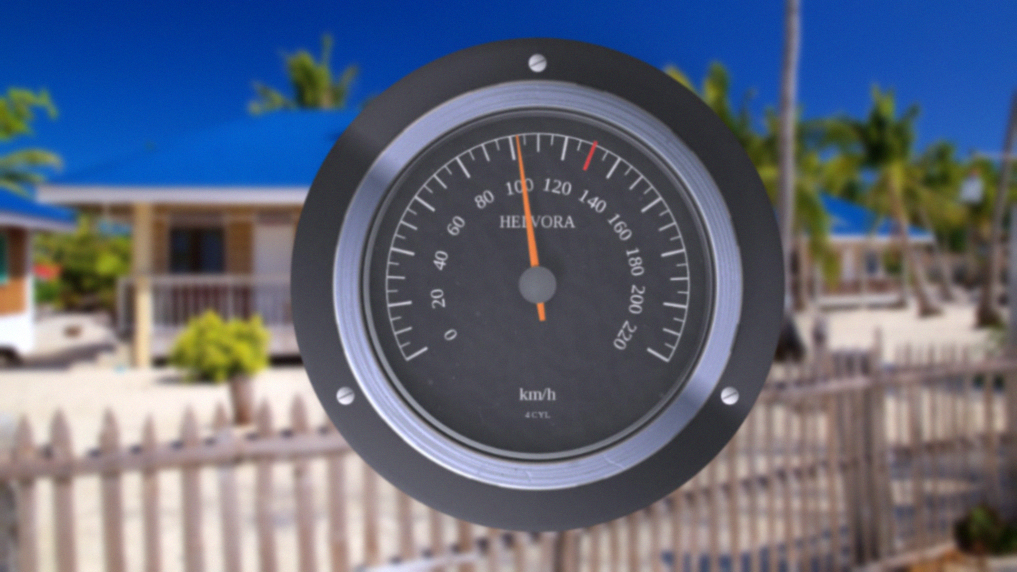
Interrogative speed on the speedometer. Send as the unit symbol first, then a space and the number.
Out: km/h 102.5
